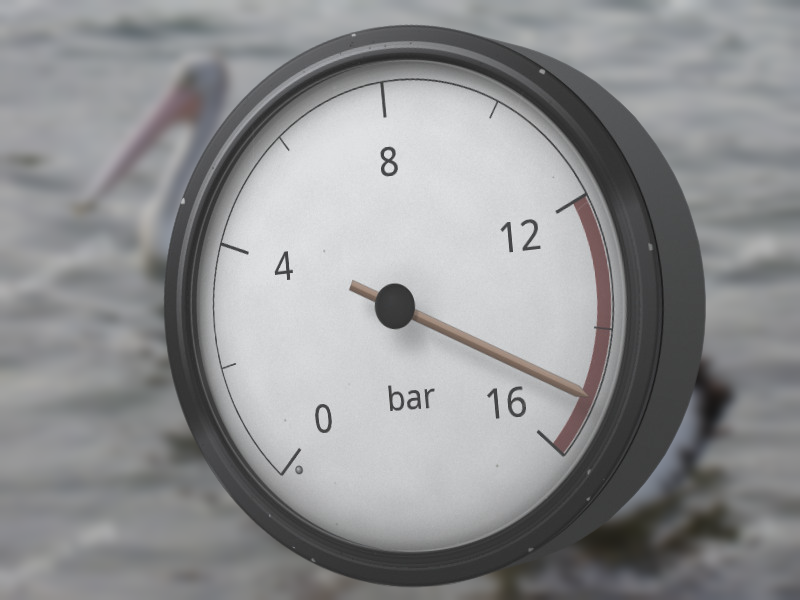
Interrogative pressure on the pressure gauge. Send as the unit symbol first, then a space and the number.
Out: bar 15
